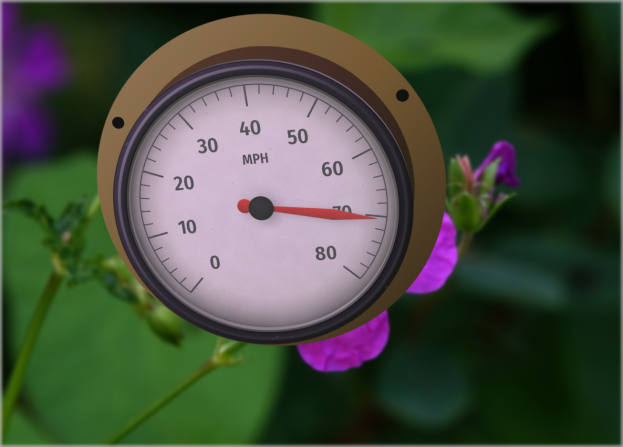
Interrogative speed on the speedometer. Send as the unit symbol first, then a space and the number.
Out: mph 70
